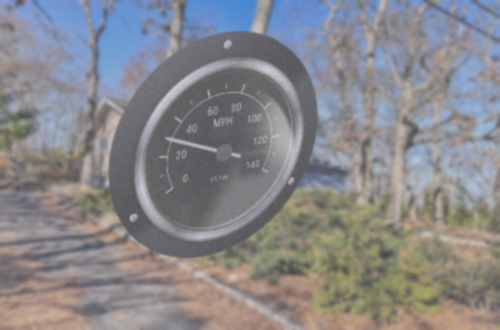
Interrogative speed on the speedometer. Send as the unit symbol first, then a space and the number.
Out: mph 30
